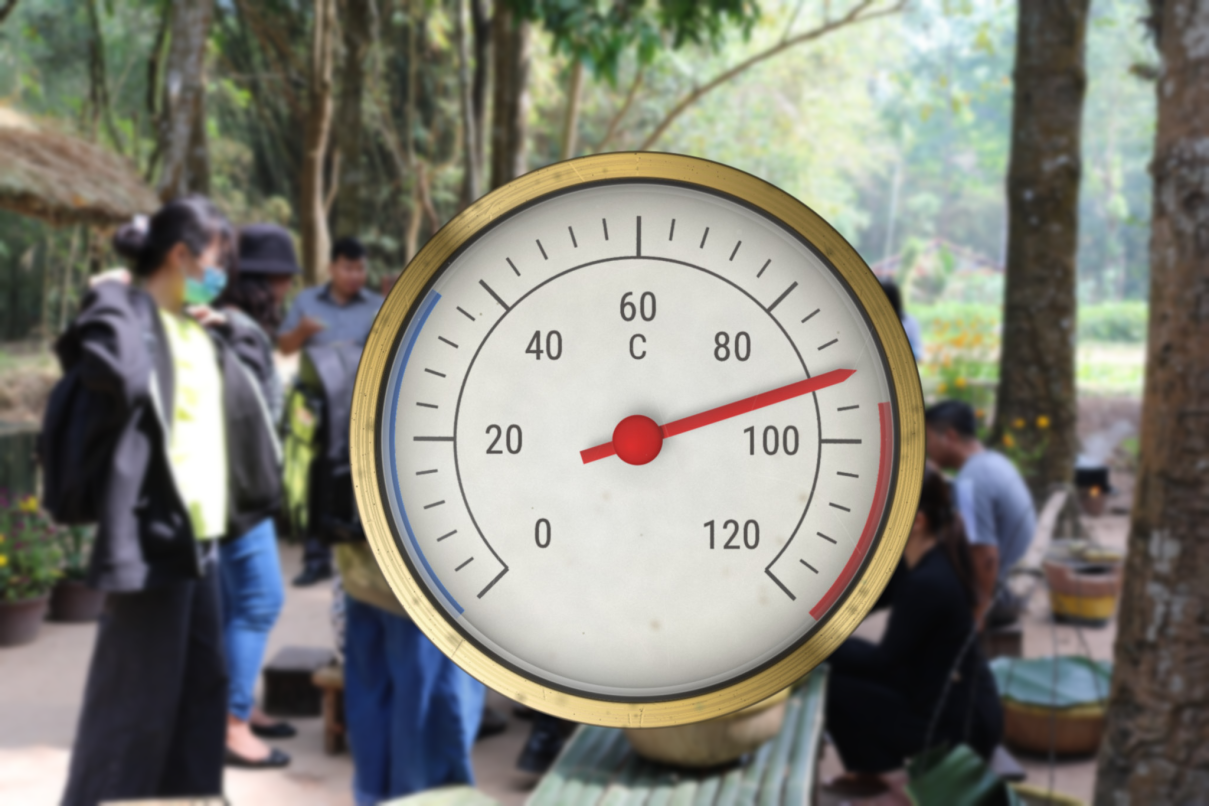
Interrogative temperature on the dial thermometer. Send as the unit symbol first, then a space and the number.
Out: °C 92
